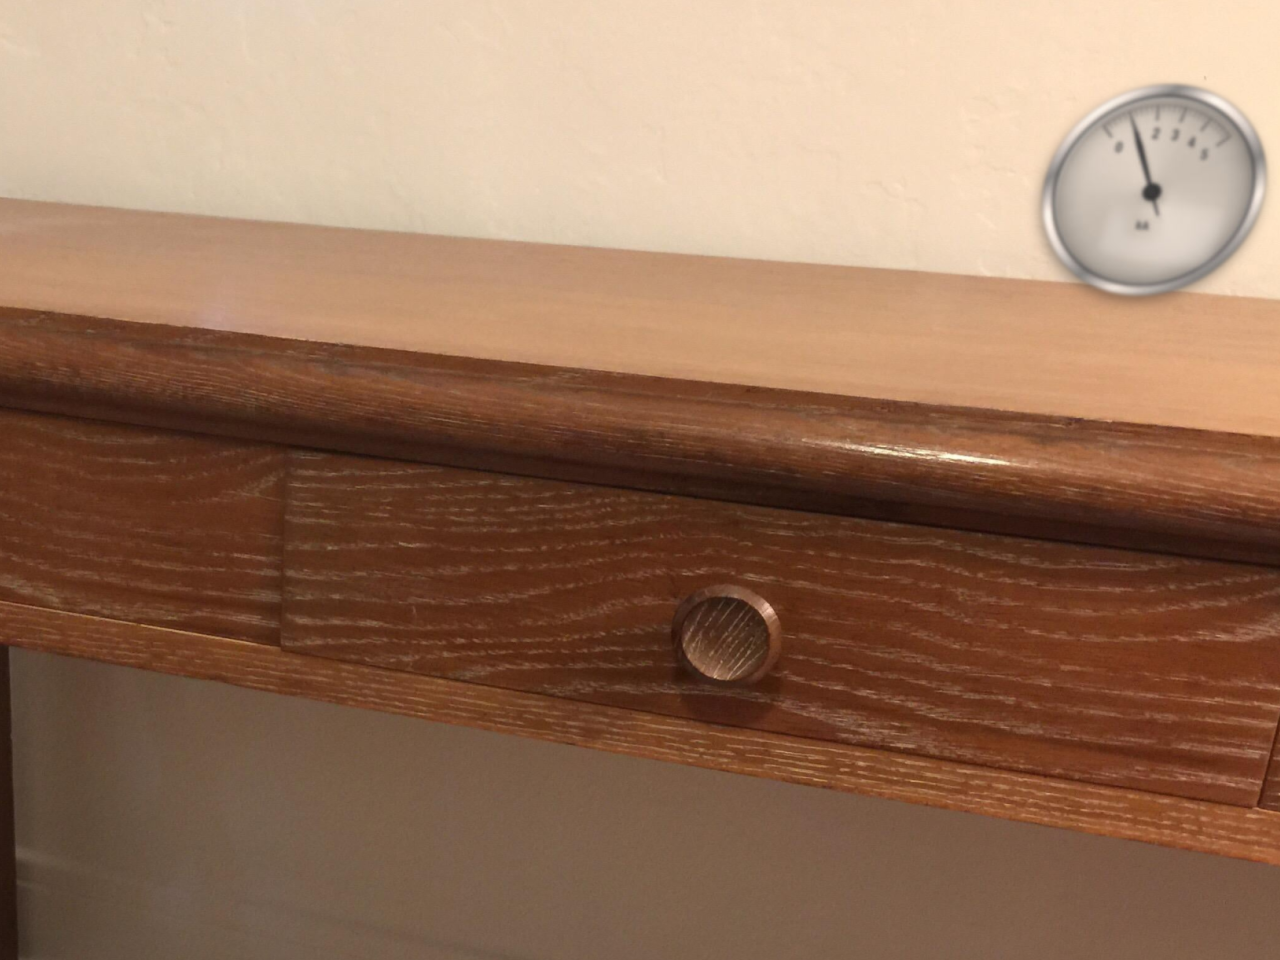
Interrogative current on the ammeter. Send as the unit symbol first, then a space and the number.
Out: kA 1
